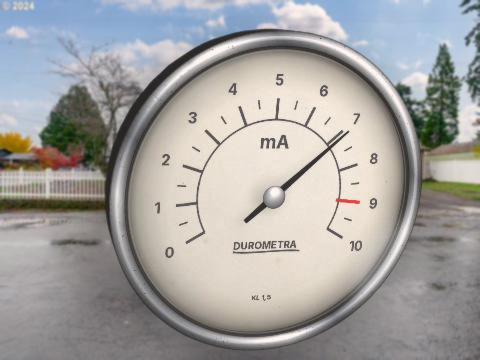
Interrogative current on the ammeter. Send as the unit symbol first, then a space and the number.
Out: mA 7
